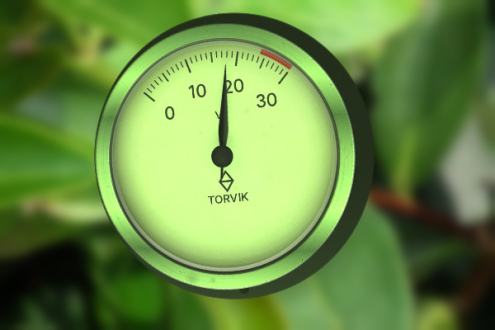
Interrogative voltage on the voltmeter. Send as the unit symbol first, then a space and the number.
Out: V 18
